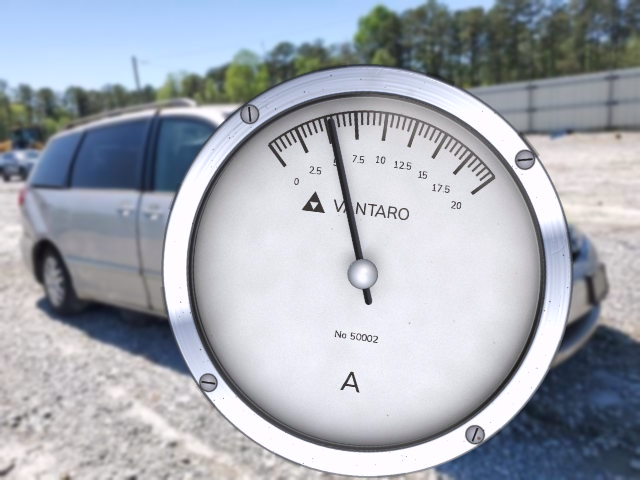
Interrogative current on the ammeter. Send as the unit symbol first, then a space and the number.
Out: A 5.5
